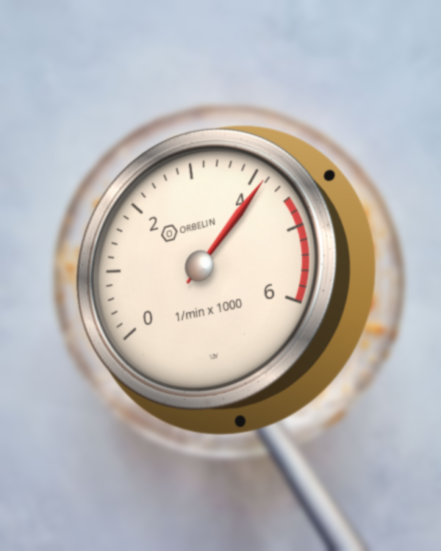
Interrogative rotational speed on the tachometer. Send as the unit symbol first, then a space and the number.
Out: rpm 4200
